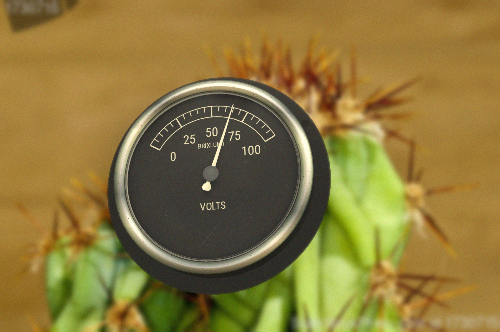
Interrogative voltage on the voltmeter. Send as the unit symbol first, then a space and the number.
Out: V 65
